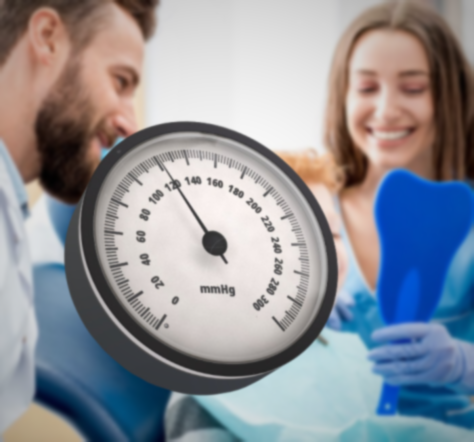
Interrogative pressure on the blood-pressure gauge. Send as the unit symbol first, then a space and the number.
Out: mmHg 120
